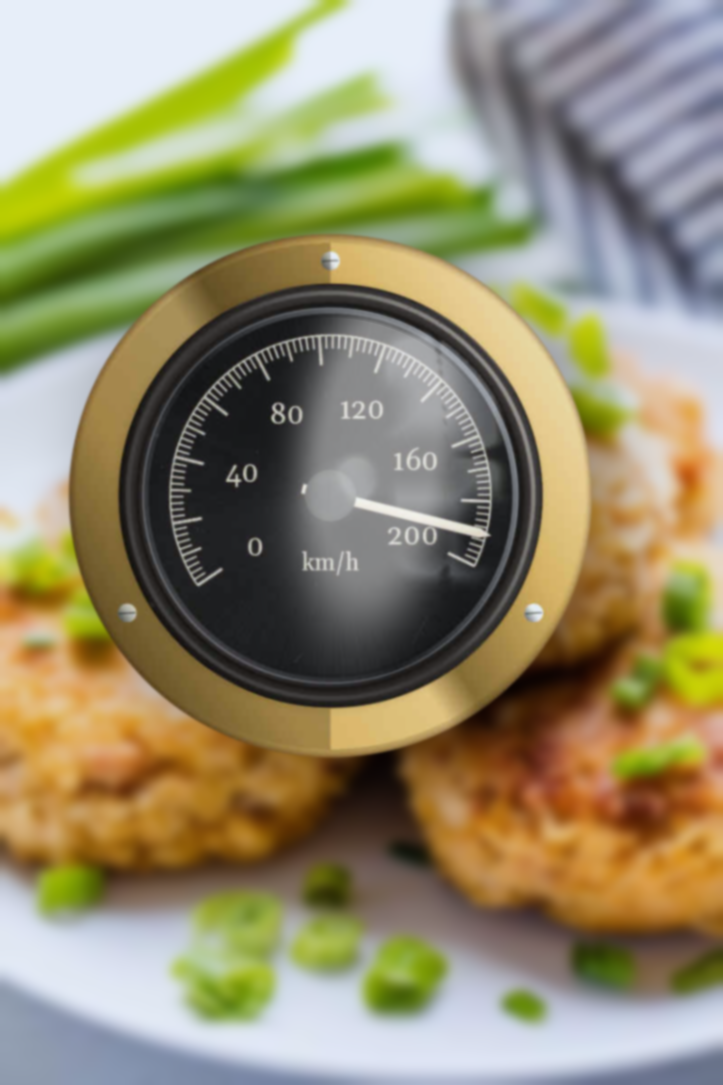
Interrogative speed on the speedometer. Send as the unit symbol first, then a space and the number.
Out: km/h 190
